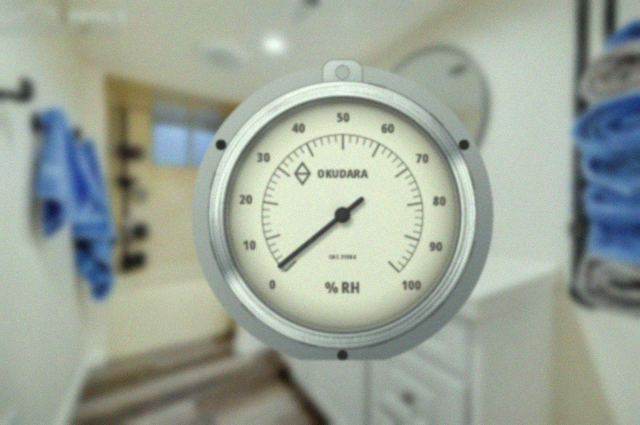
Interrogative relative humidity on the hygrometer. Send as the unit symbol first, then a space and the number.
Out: % 2
